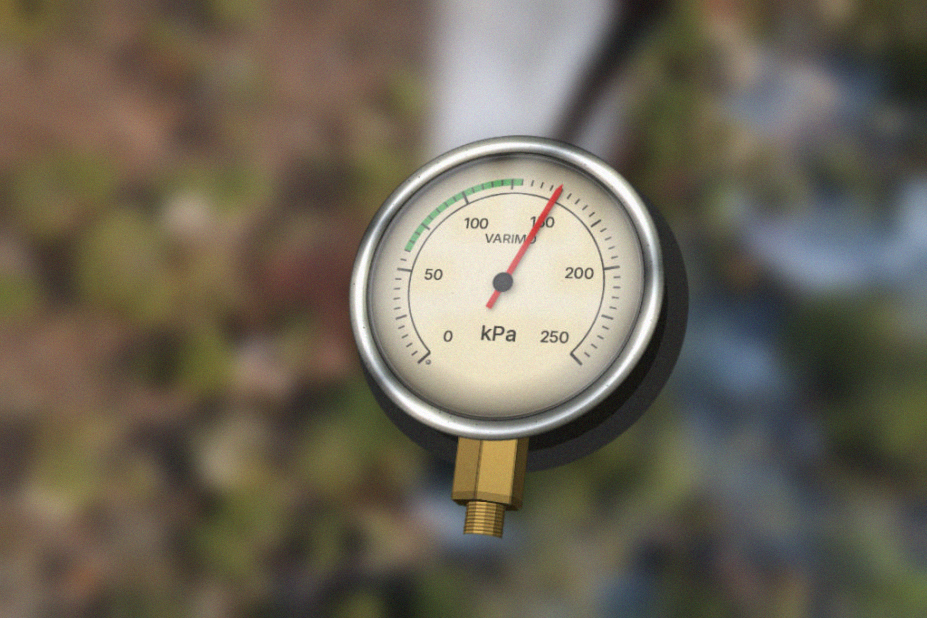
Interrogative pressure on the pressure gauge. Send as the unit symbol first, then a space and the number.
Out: kPa 150
